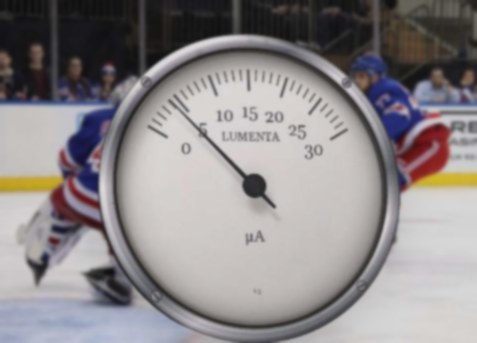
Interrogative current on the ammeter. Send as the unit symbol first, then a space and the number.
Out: µA 4
